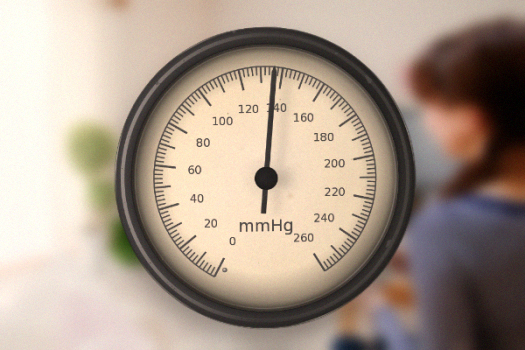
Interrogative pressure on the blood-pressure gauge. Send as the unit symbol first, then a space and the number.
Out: mmHg 136
